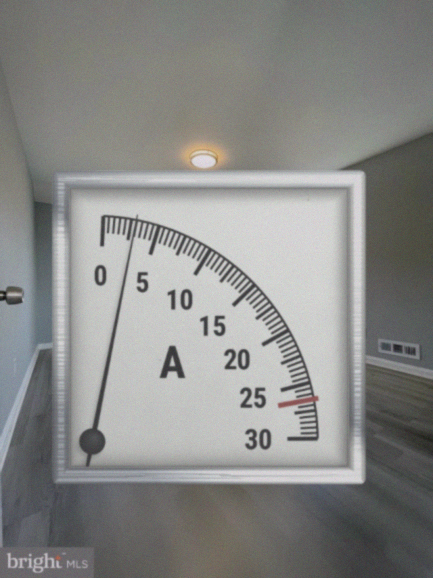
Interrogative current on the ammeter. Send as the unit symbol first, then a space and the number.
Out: A 3
